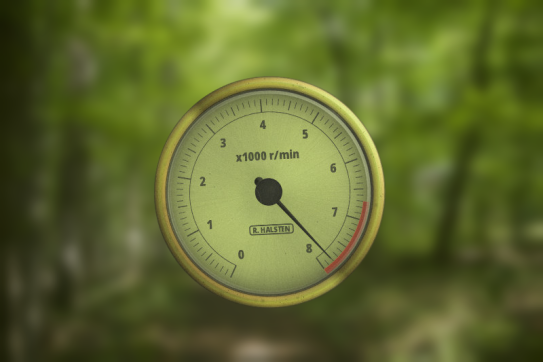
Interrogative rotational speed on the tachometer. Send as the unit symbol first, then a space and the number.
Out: rpm 7800
